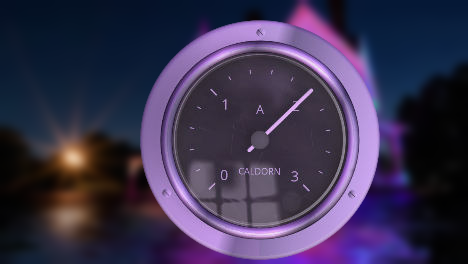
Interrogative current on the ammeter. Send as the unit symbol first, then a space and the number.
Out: A 2
